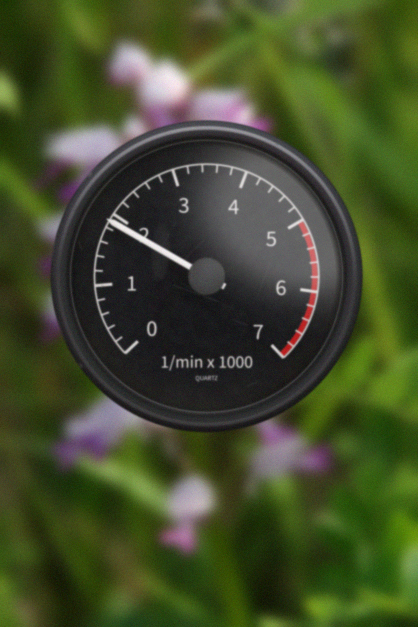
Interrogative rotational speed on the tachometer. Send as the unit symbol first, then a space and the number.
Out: rpm 1900
